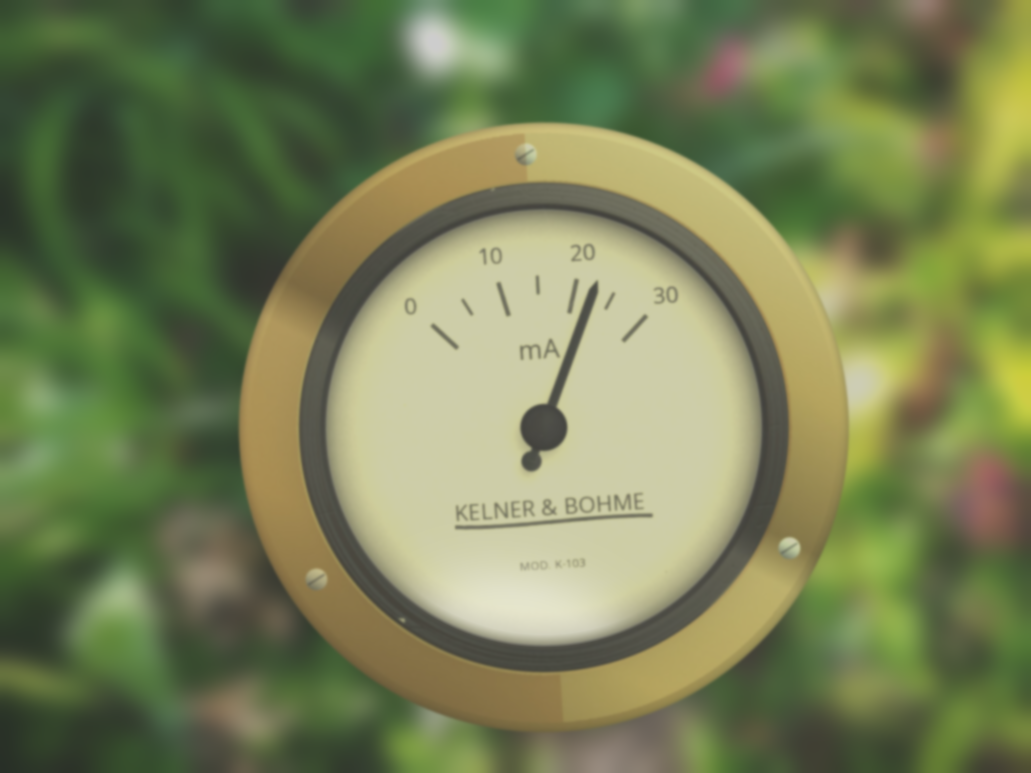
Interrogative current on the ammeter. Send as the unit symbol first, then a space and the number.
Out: mA 22.5
